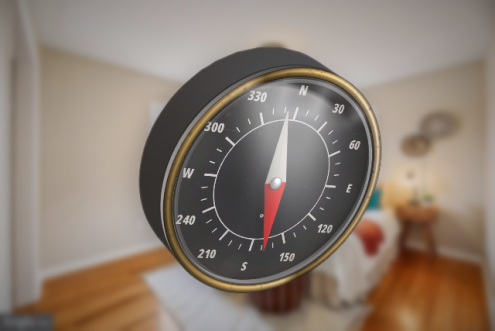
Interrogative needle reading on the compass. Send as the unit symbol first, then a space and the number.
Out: ° 170
